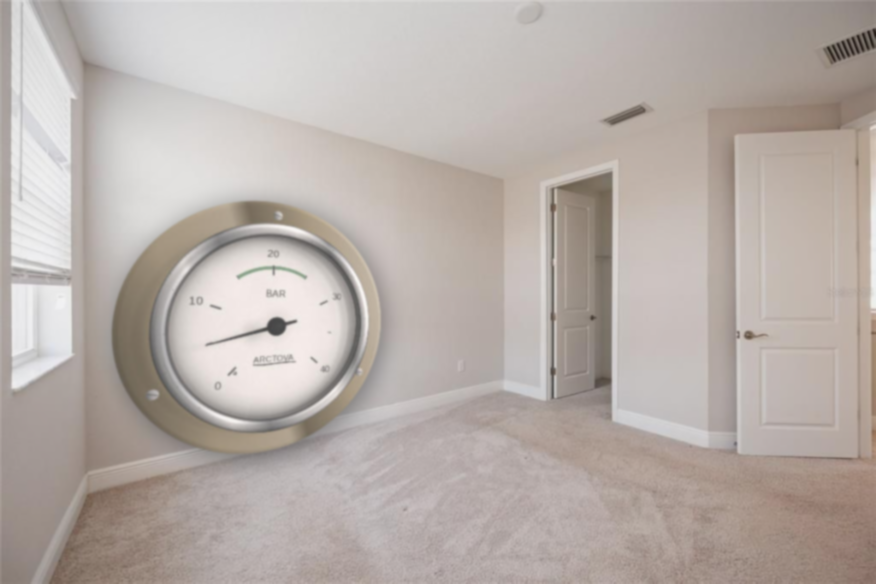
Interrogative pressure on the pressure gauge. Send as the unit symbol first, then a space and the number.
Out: bar 5
